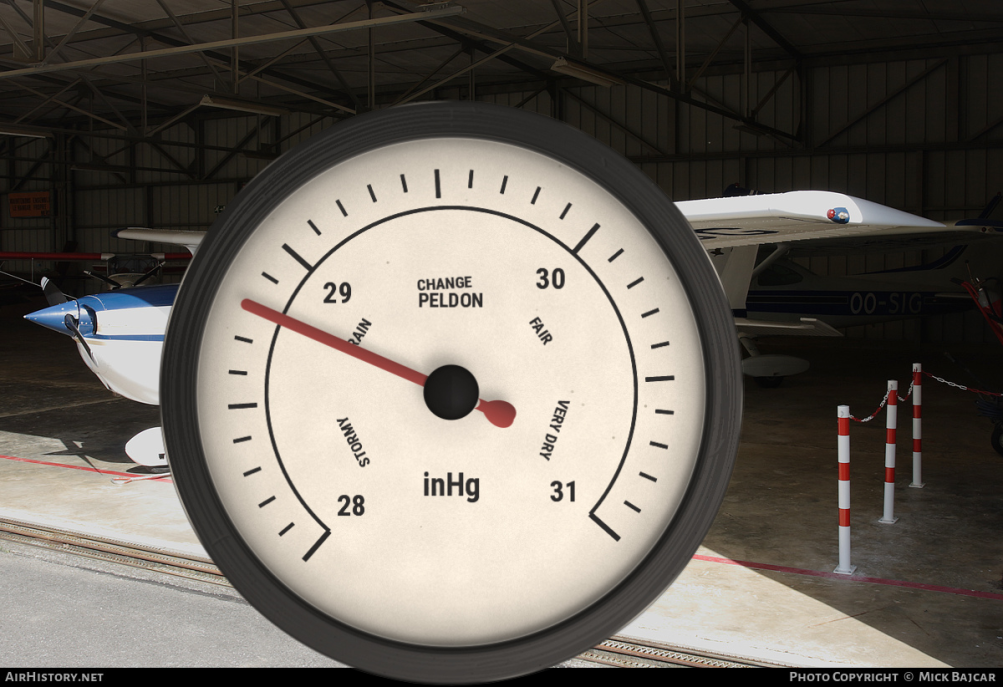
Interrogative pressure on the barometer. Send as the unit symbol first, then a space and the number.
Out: inHg 28.8
